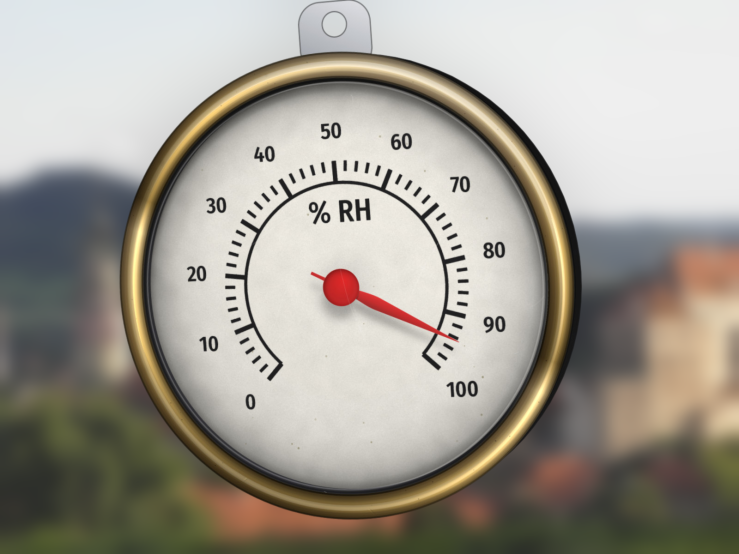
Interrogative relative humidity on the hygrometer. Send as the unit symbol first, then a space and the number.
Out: % 94
